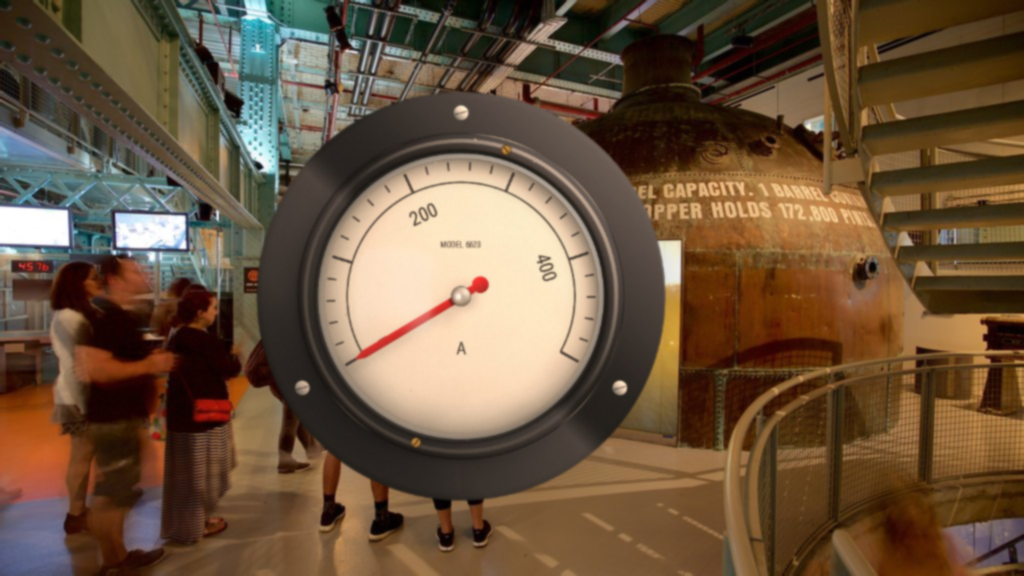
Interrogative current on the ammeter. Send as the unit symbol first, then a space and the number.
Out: A 0
